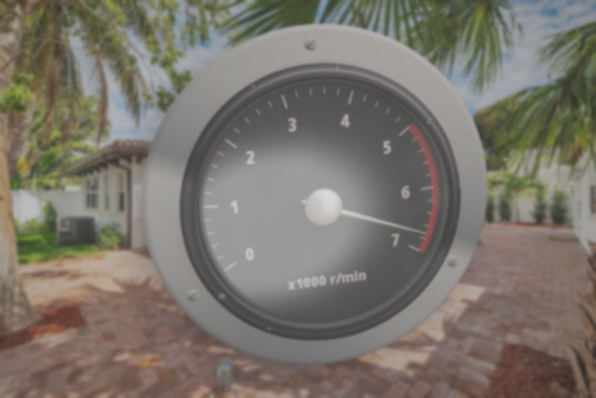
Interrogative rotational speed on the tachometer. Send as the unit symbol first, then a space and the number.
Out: rpm 6700
